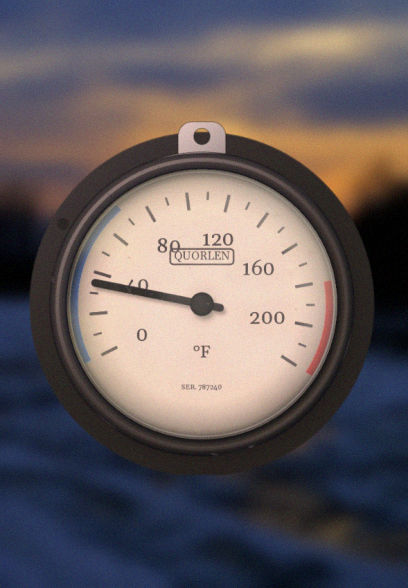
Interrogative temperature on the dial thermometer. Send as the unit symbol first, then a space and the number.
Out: °F 35
